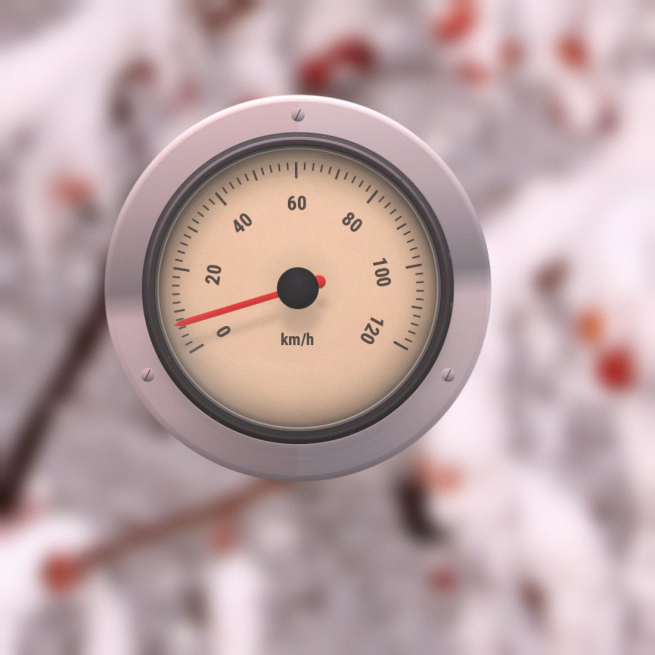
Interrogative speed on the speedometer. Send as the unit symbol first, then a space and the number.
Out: km/h 7
